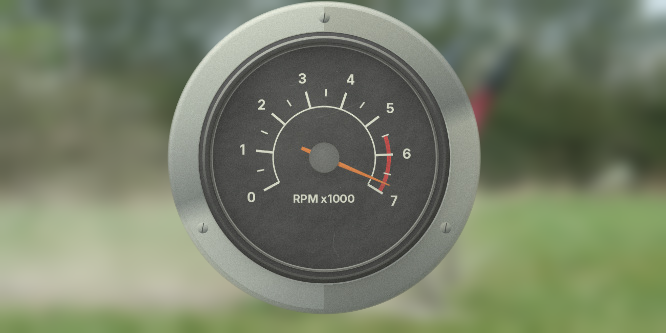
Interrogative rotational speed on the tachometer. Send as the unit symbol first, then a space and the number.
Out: rpm 6750
